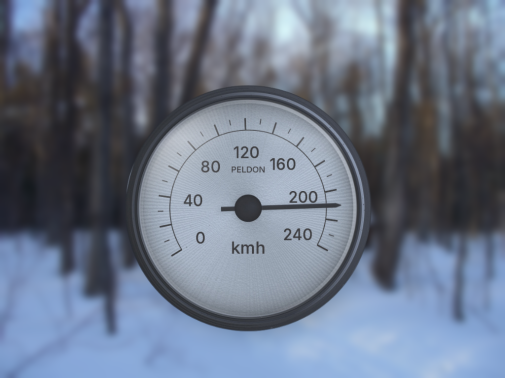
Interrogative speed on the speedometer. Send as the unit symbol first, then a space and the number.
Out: km/h 210
